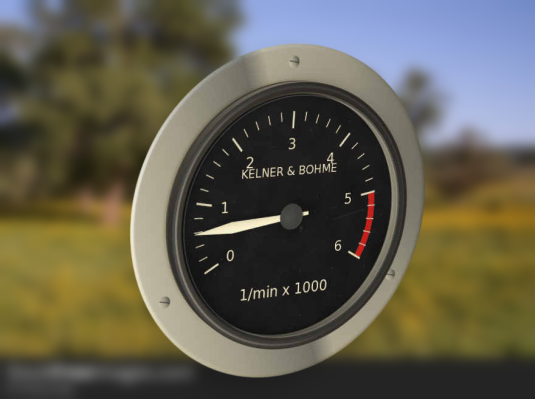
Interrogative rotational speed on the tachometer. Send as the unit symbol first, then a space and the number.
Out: rpm 600
